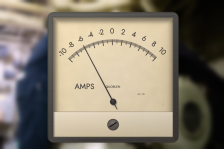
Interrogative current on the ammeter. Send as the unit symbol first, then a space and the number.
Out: A -6
